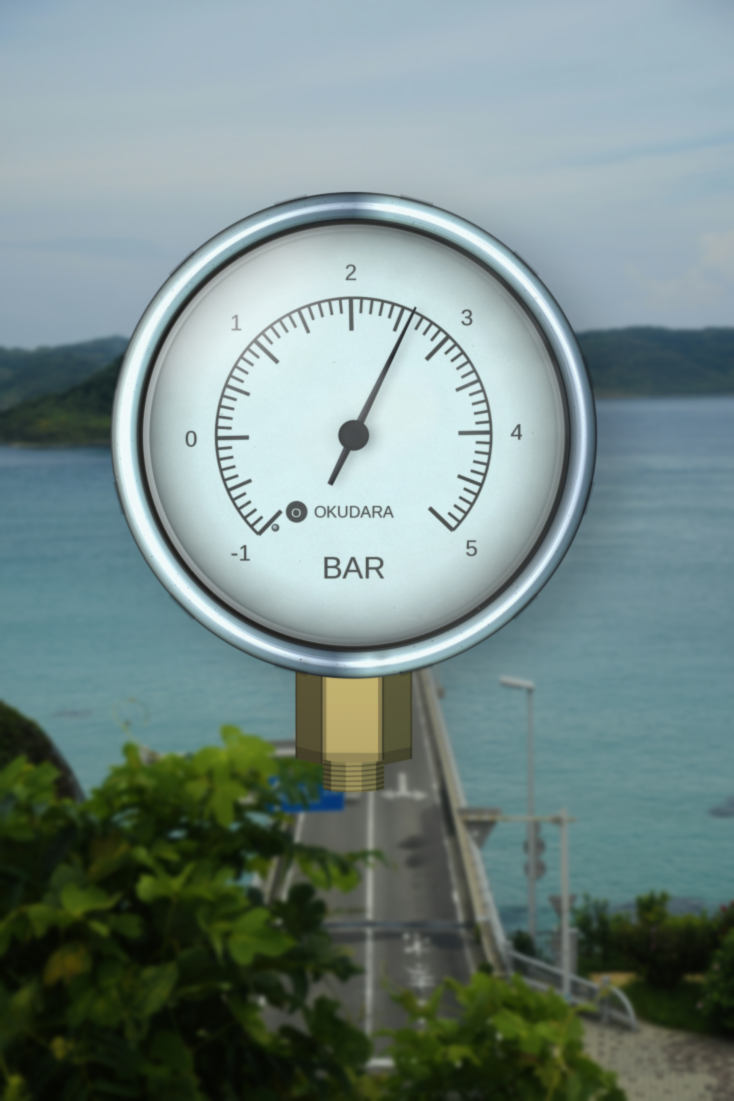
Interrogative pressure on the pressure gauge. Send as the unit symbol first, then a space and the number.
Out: bar 2.6
